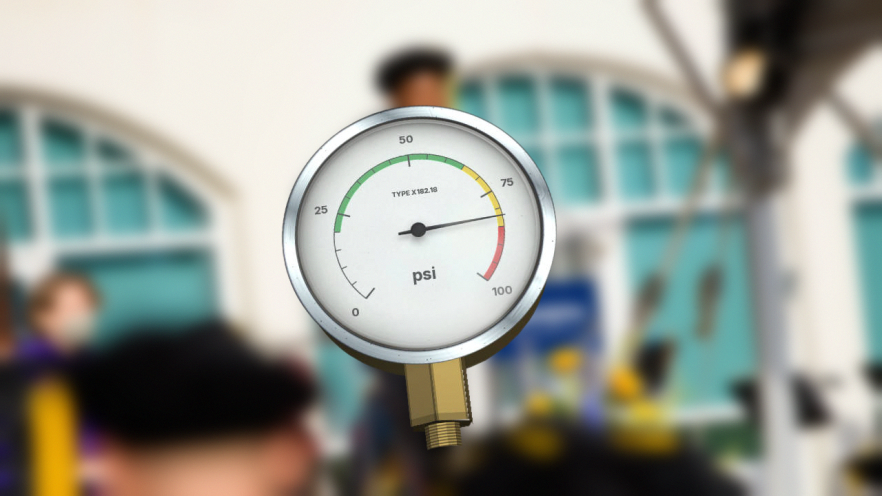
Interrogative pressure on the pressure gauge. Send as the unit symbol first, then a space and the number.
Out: psi 82.5
